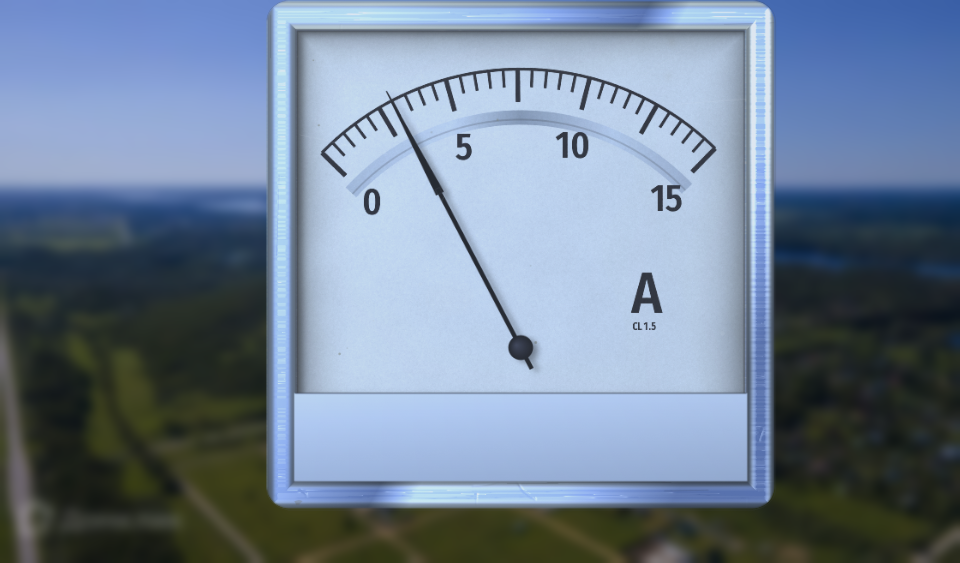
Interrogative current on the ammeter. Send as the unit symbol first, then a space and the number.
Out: A 3
